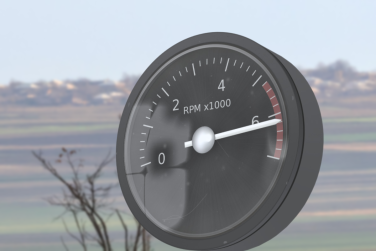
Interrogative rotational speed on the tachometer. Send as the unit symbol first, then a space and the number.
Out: rpm 6200
